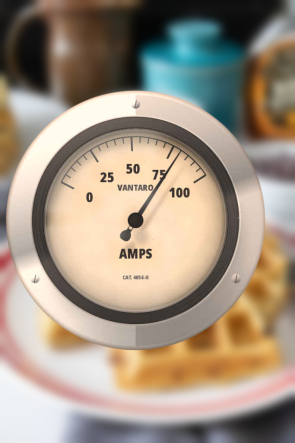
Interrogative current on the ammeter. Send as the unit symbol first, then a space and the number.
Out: A 80
